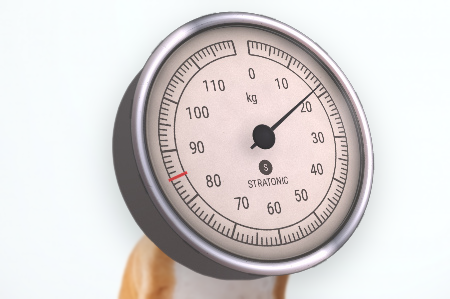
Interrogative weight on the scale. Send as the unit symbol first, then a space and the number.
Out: kg 18
